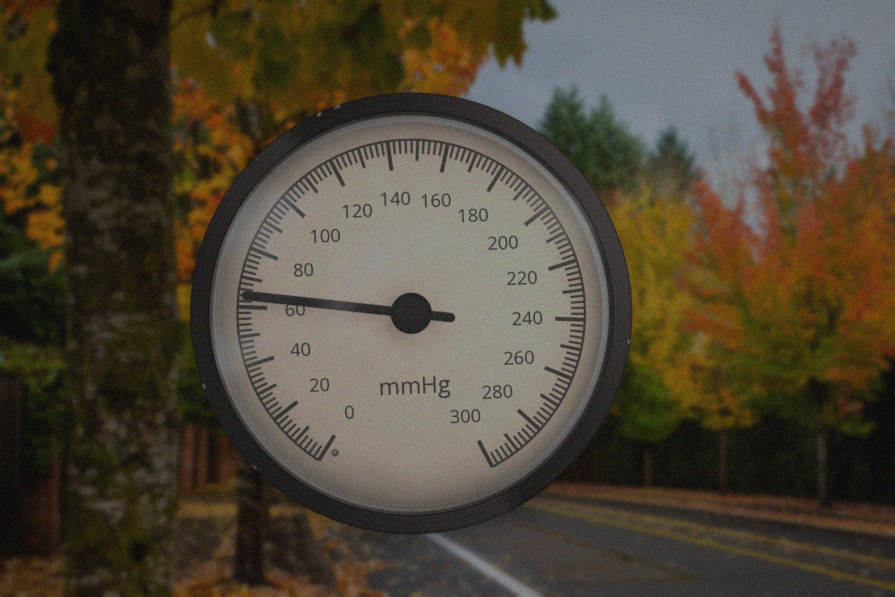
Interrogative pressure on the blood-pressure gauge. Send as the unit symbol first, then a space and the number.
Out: mmHg 64
